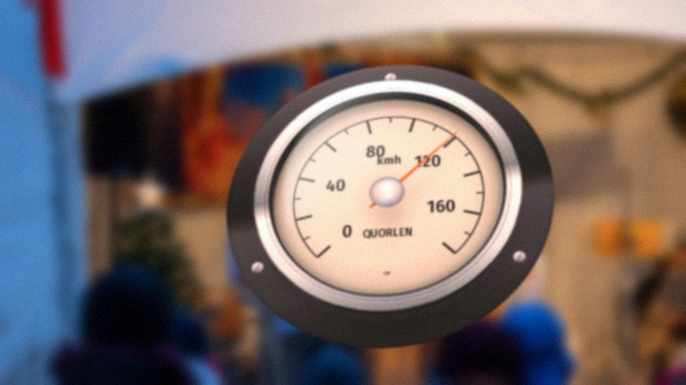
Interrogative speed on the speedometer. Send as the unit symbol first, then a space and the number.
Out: km/h 120
